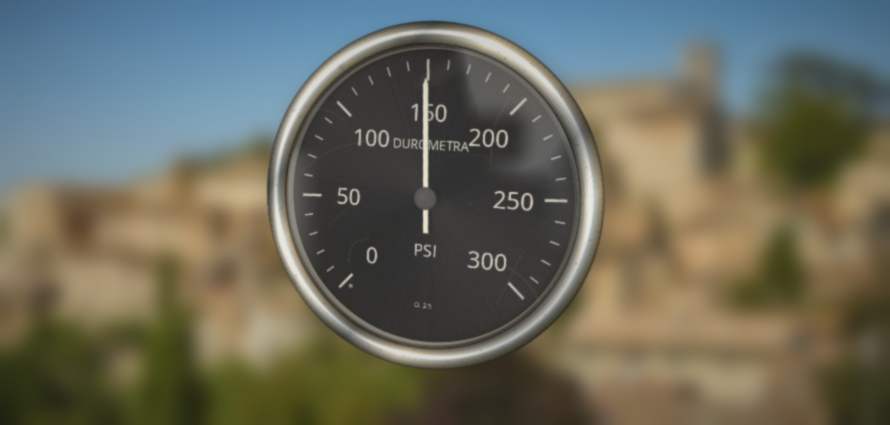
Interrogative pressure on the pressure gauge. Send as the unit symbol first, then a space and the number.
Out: psi 150
